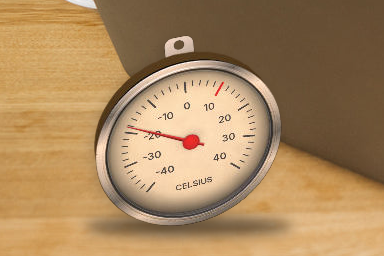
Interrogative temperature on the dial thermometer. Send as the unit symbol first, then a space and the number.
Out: °C -18
